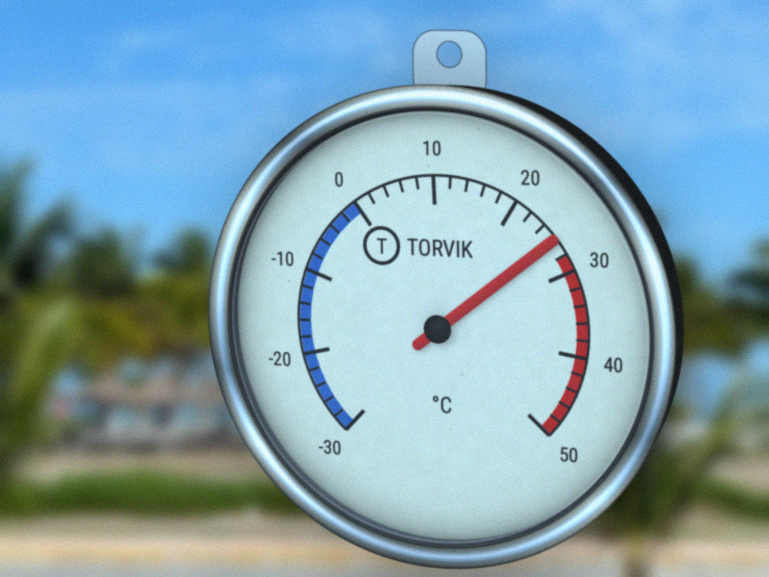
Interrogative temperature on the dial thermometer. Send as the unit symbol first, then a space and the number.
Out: °C 26
